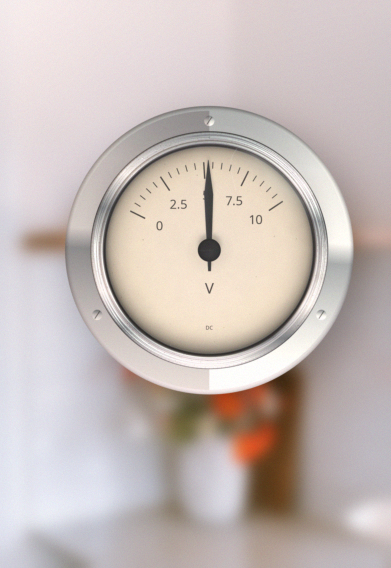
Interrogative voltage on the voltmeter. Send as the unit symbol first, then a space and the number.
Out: V 5.25
